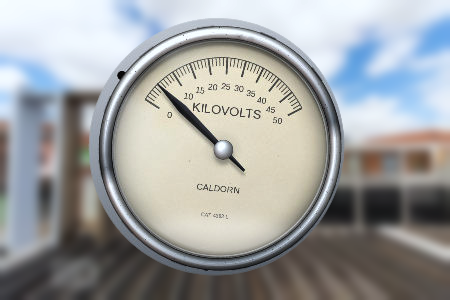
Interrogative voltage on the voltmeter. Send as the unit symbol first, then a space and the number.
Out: kV 5
